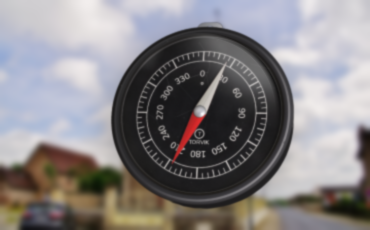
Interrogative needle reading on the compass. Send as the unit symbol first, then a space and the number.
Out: ° 205
